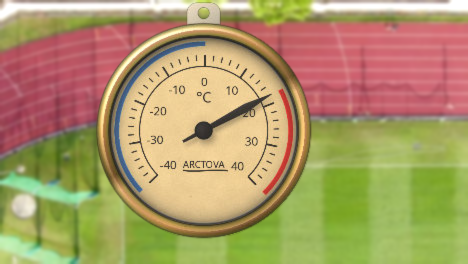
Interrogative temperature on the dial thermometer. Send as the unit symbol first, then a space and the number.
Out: °C 18
